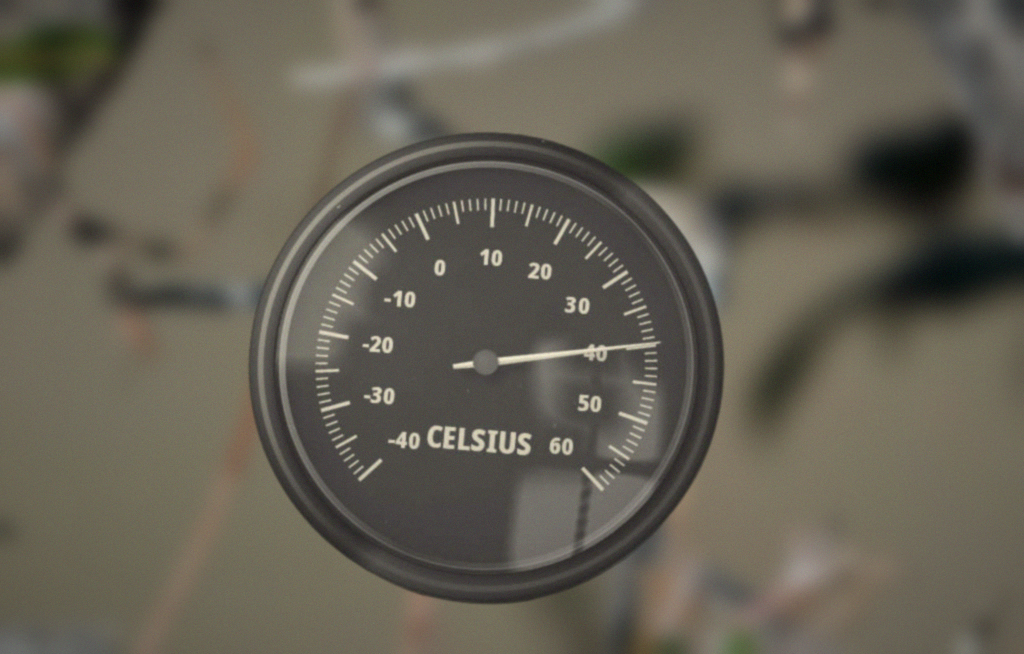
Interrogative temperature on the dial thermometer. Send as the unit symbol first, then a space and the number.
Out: °C 40
